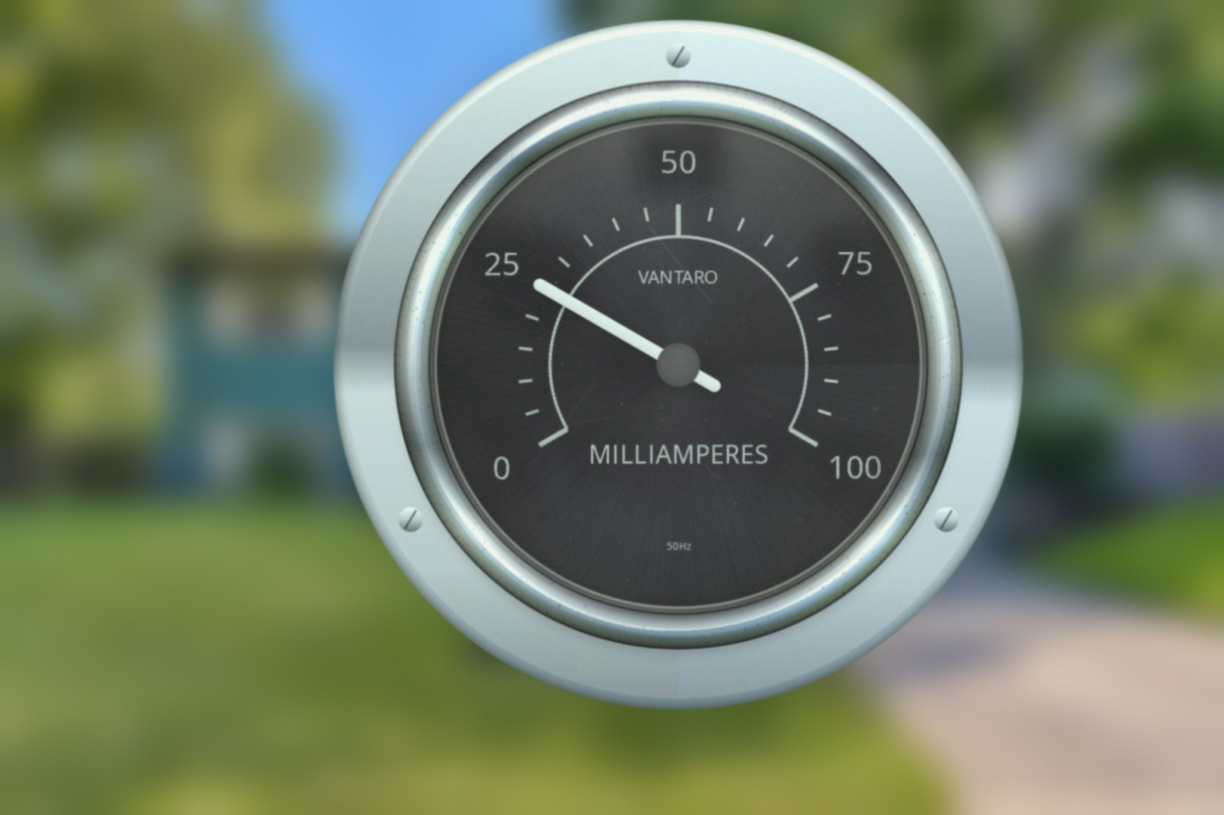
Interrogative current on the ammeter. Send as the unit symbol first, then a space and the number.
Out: mA 25
